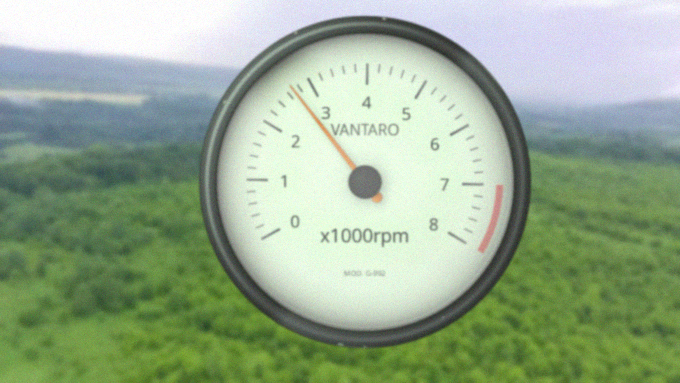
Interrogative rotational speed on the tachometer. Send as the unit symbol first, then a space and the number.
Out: rpm 2700
